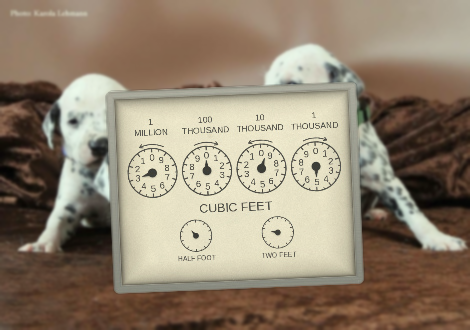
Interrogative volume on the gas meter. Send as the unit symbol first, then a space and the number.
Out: ft³ 299500
